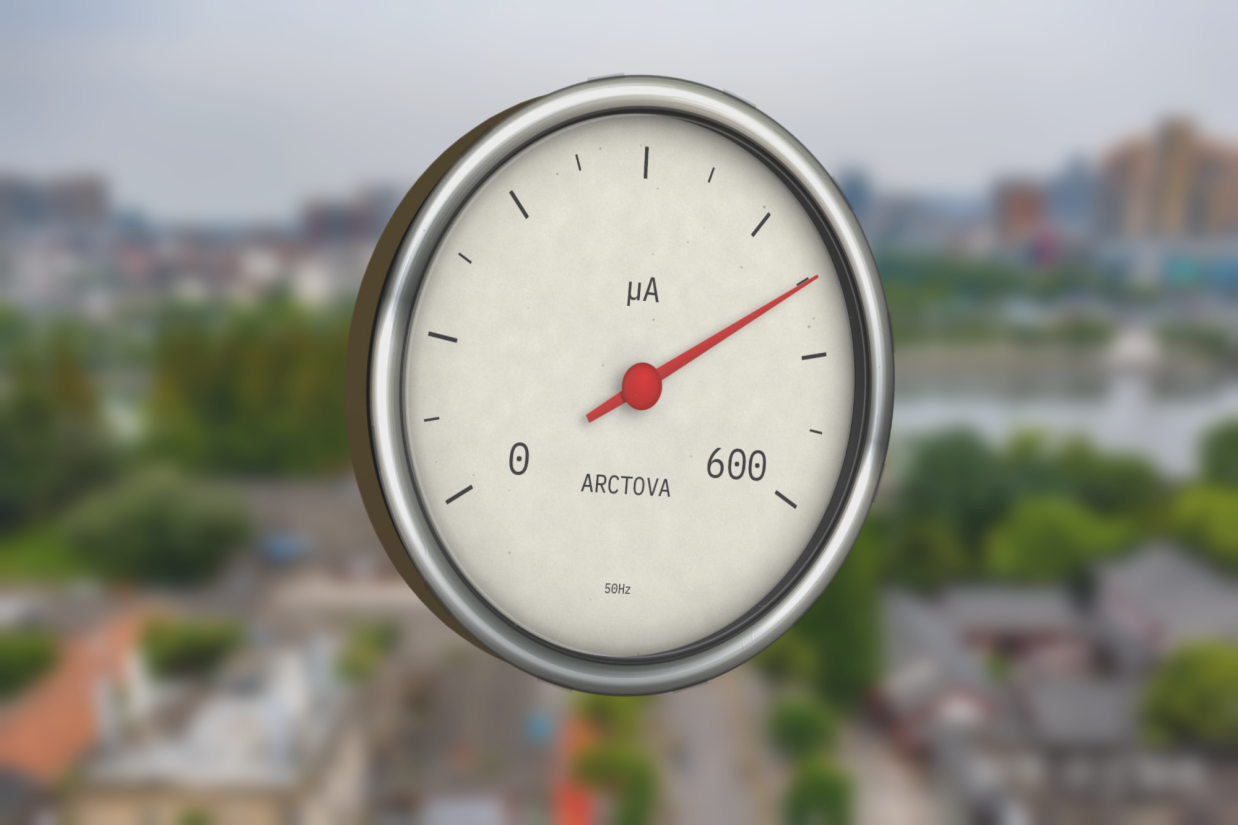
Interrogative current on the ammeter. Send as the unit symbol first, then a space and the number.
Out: µA 450
